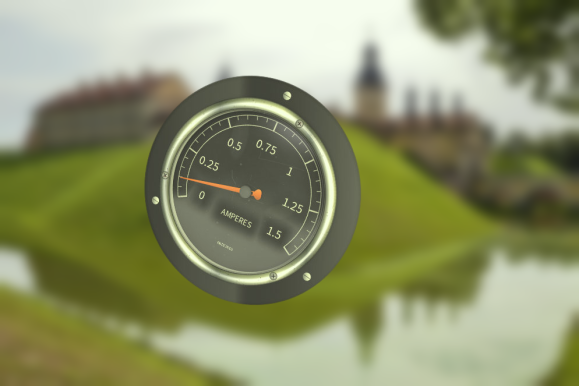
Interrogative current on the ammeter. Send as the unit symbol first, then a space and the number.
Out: A 0.1
